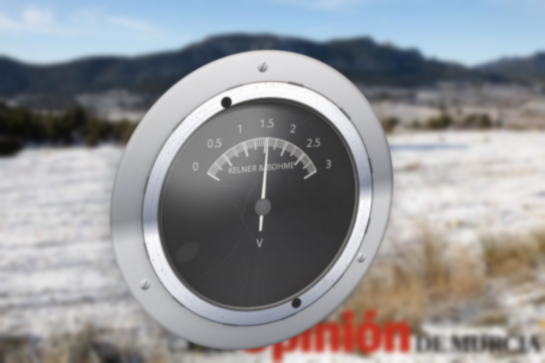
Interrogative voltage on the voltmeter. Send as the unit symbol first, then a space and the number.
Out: V 1.5
